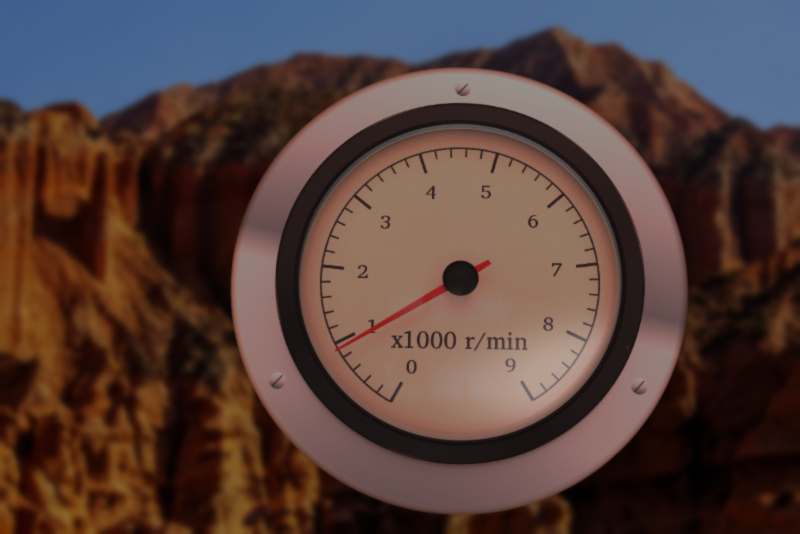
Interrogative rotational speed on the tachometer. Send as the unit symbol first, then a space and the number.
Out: rpm 900
